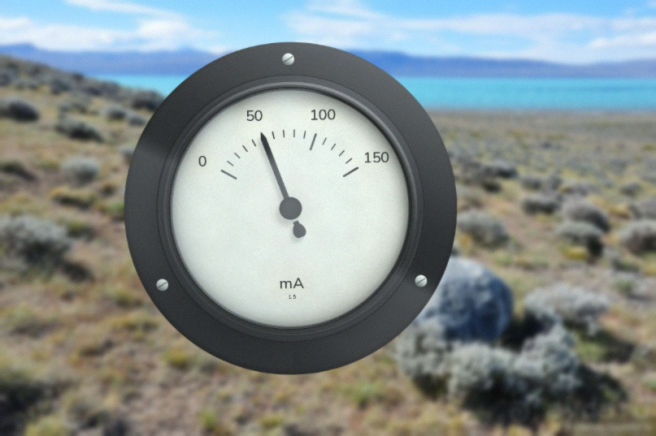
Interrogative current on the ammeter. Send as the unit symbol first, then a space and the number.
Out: mA 50
